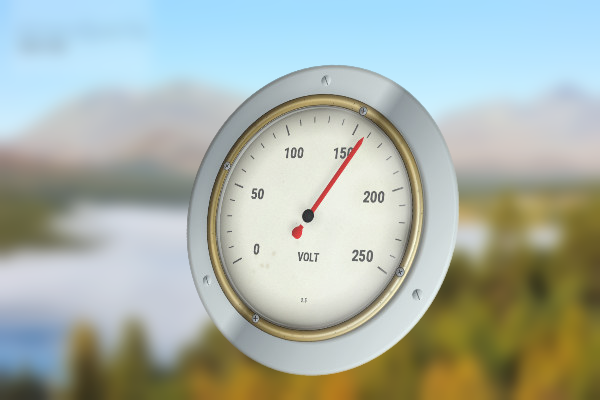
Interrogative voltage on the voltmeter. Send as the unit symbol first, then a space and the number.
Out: V 160
